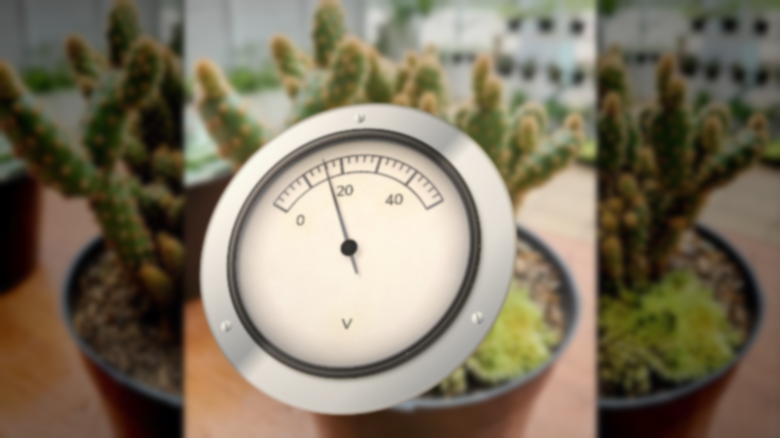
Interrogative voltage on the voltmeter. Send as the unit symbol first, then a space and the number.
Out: V 16
